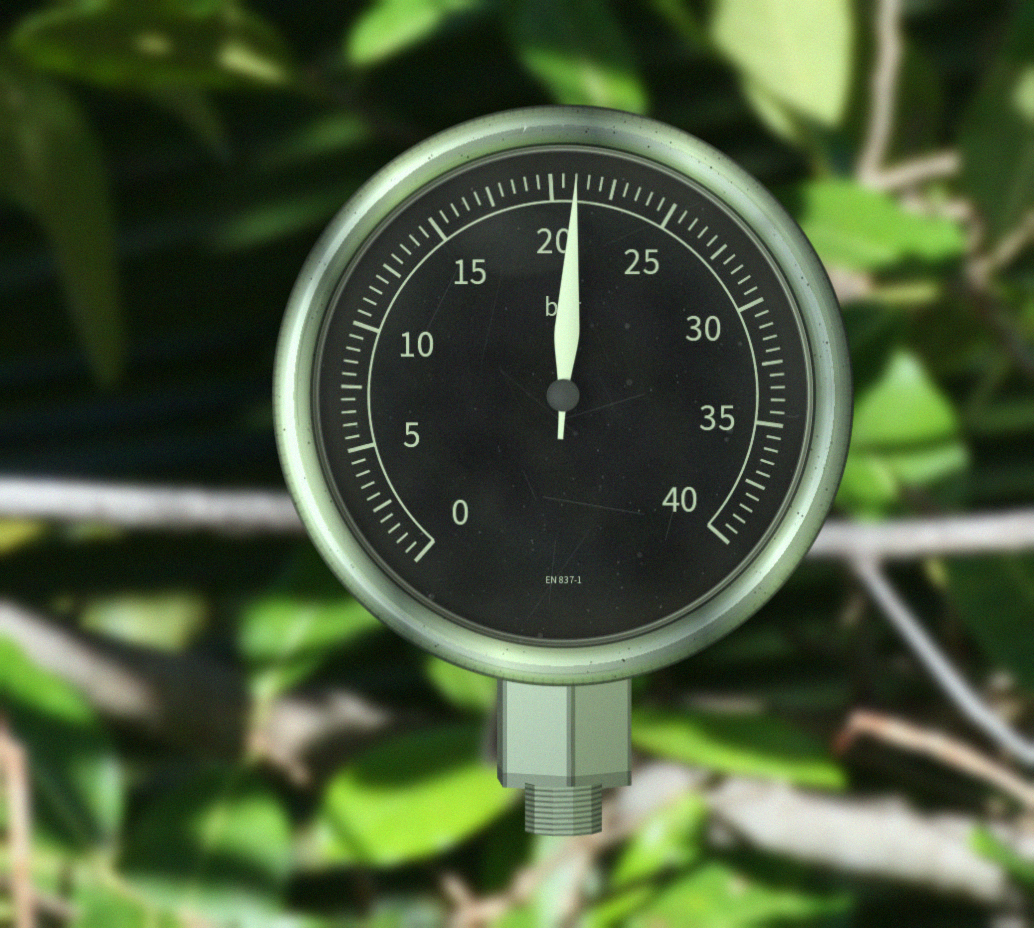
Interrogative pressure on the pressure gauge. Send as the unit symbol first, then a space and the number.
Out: bar 21
